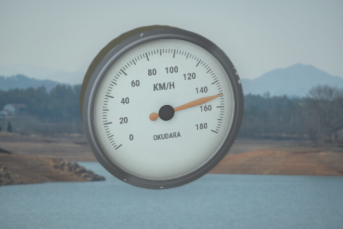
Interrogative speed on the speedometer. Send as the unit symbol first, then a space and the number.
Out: km/h 150
